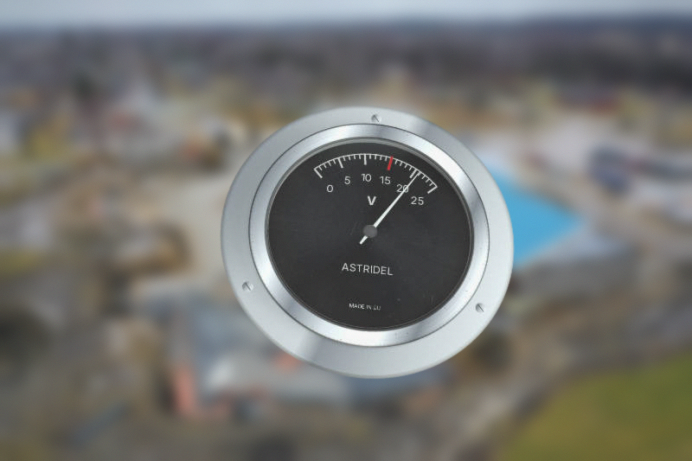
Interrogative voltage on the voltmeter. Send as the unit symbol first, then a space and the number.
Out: V 21
